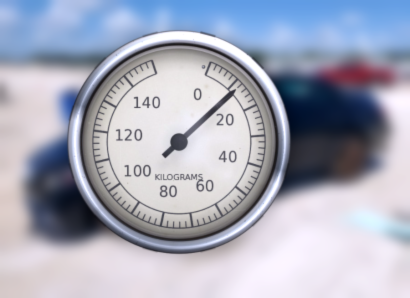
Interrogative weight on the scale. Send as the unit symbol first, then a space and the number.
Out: kg 12
